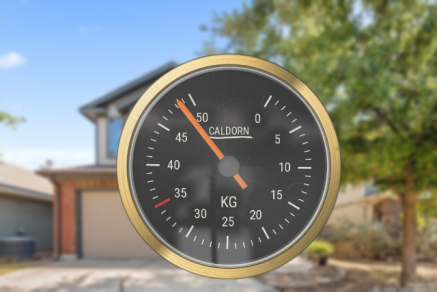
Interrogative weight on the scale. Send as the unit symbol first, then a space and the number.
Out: kg 48.5
